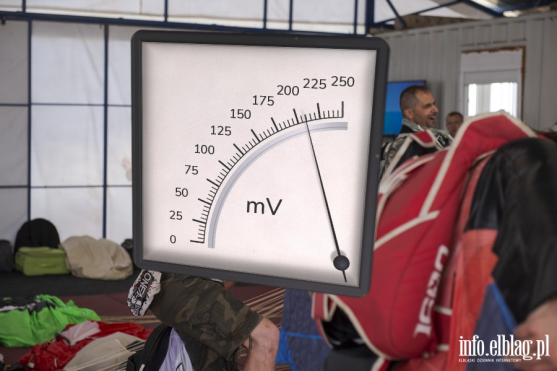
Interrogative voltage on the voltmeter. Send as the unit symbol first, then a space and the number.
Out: mV 210
